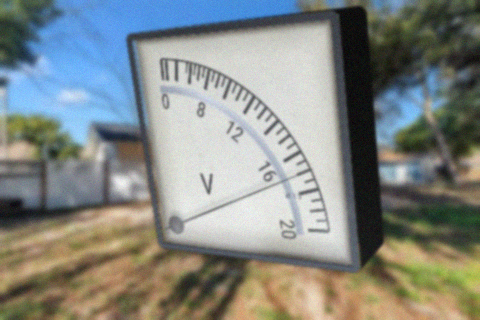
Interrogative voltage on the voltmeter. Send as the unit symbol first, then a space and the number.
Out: V 17
